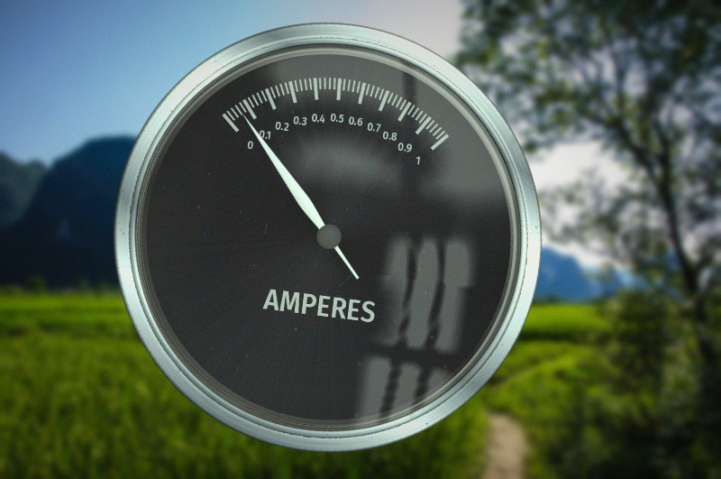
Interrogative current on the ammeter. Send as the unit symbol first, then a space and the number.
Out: A 0.06
